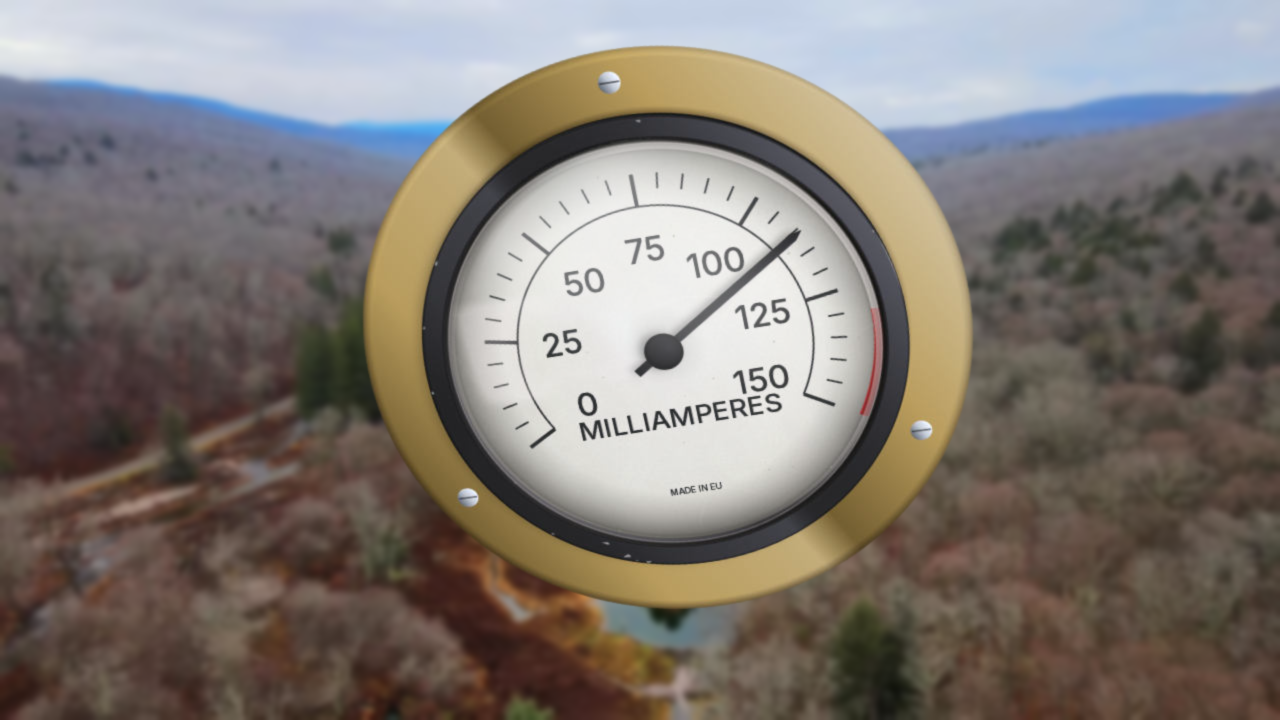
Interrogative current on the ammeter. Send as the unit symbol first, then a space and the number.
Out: mA 110
